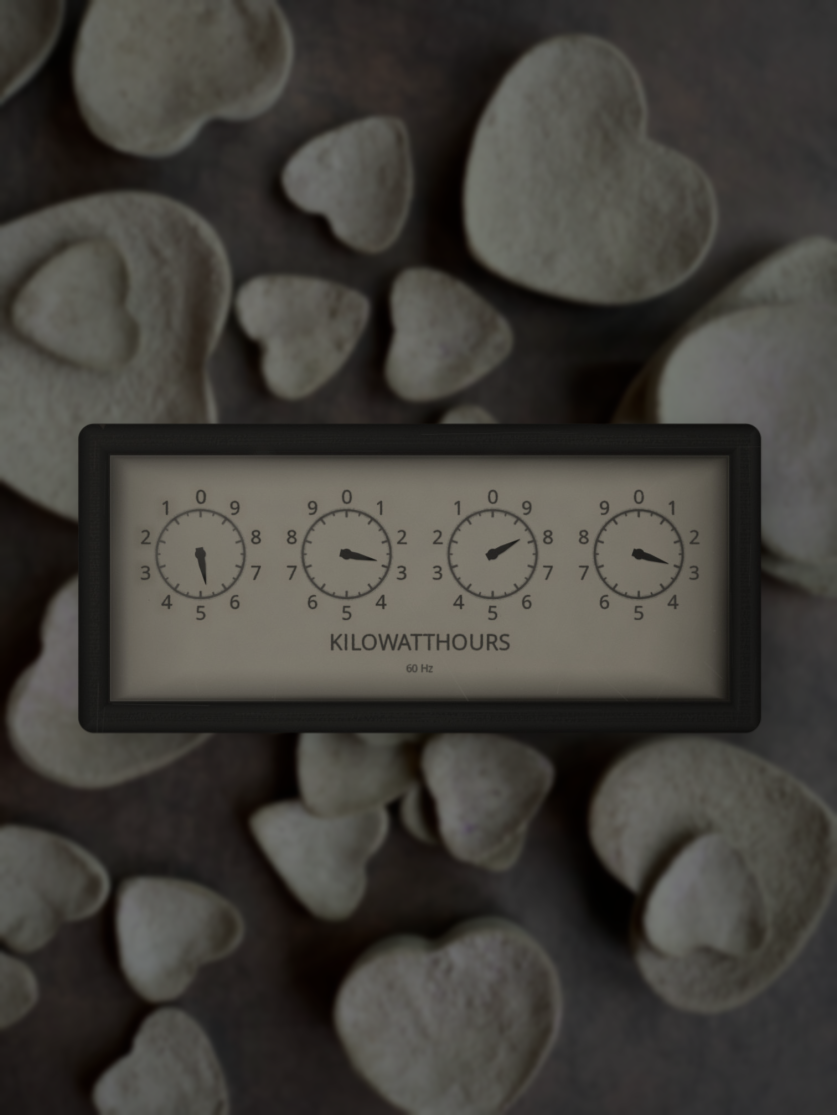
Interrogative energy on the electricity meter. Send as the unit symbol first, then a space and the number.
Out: kWh 5283
